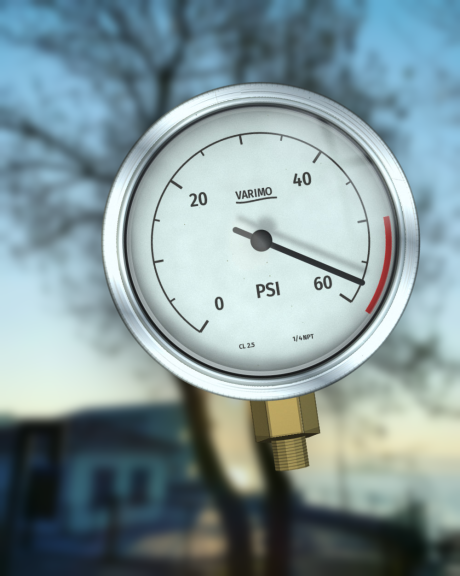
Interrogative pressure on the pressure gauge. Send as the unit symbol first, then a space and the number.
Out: psi 57.5
